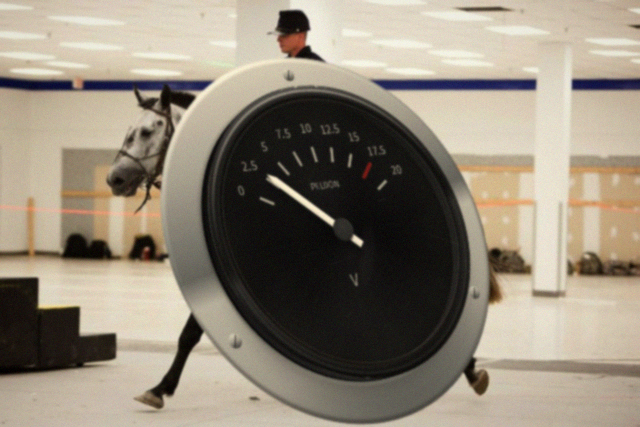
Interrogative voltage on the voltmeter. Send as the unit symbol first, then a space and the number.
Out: V 2.5
